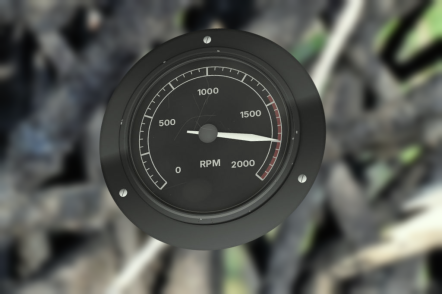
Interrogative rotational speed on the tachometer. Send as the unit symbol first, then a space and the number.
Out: rpm 1750
